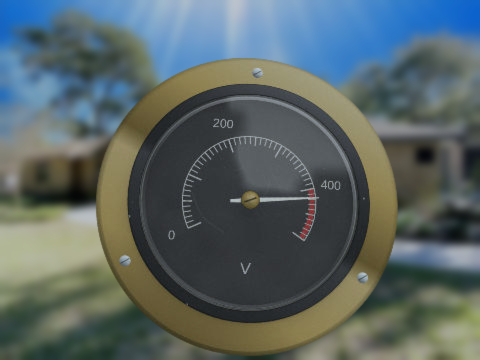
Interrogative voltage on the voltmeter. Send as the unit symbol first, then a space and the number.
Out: V 420
